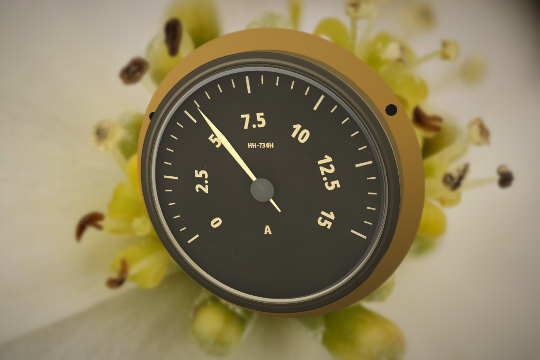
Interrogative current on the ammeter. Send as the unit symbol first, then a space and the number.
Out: A 5.5
